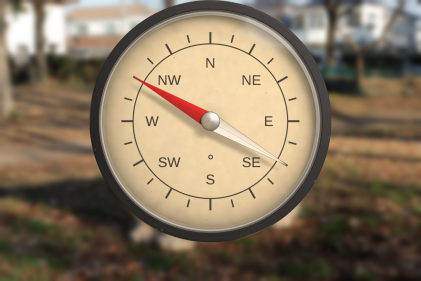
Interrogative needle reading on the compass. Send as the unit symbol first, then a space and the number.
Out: ° 300
